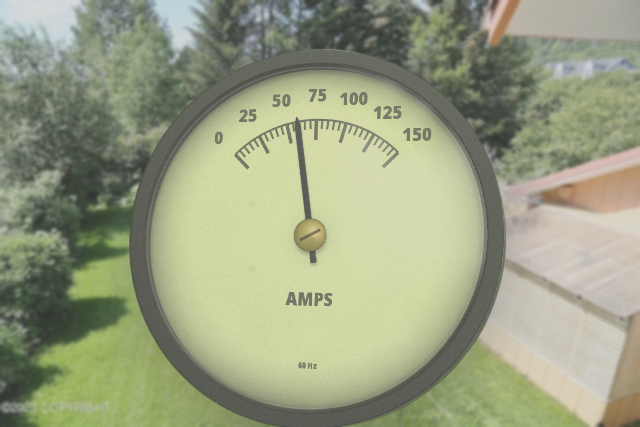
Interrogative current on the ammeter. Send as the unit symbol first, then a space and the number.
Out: A 60
